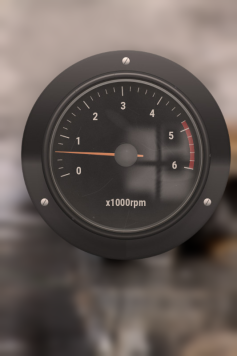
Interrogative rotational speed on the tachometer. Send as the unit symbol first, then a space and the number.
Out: rpm 600
